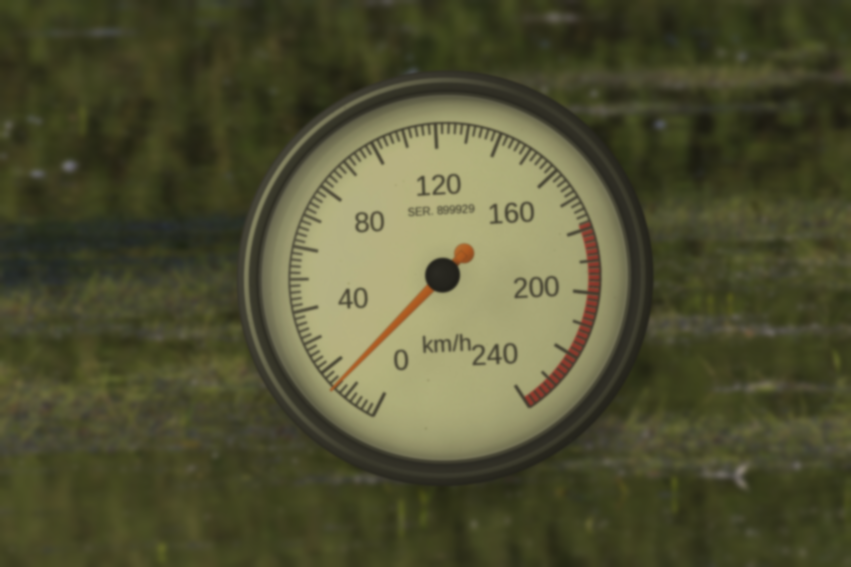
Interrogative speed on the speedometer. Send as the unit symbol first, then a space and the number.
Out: km/h 14
